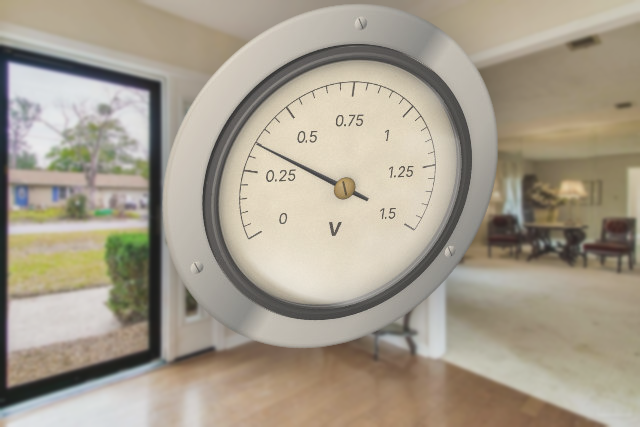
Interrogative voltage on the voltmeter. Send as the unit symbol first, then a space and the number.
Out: V 0.35
